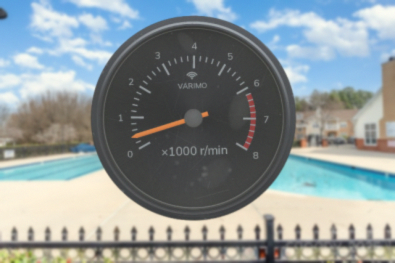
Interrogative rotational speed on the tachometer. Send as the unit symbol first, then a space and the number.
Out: rpm 400
